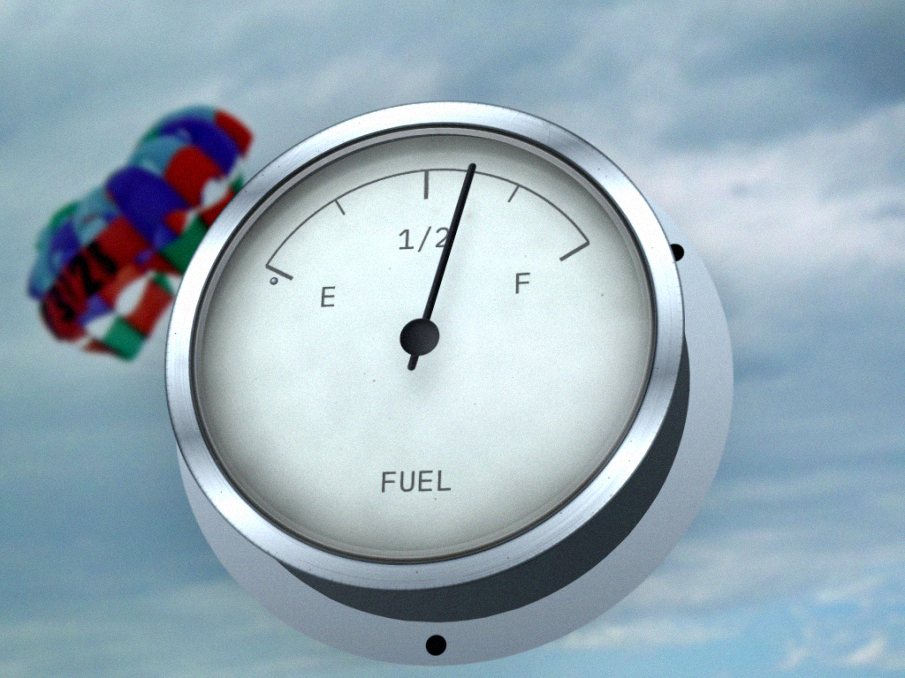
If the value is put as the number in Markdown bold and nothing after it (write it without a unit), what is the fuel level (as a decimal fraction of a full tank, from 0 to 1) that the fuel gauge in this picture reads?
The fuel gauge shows **0.625**
